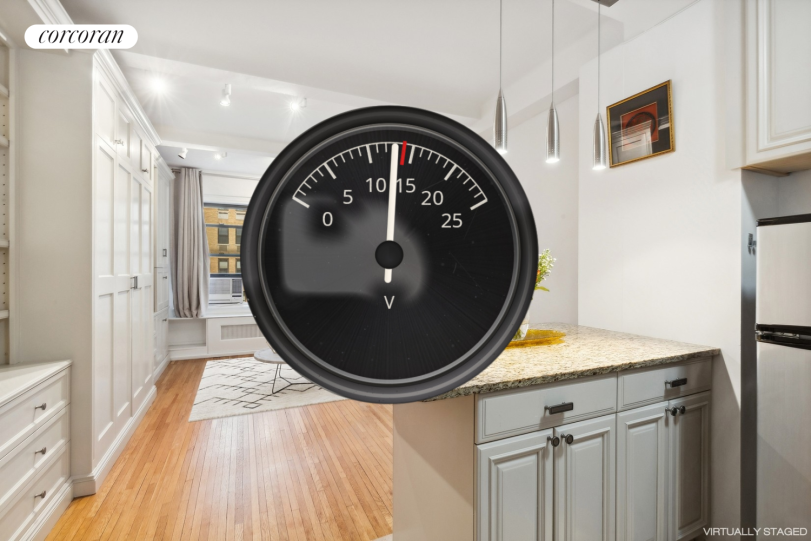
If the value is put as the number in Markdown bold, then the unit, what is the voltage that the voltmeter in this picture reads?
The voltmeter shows **13** V
